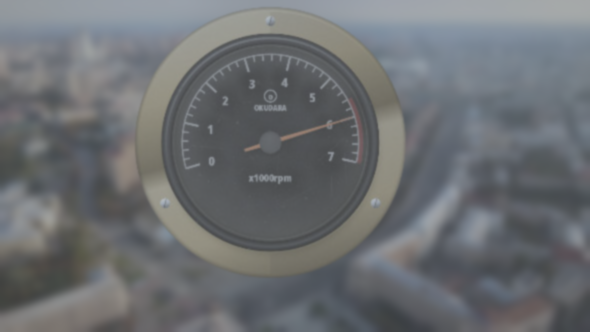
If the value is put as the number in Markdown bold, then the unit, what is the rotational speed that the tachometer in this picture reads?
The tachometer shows **6000** rpm
